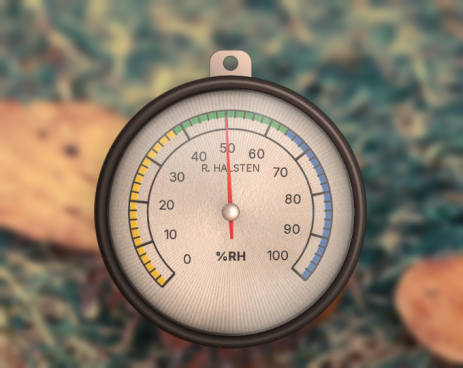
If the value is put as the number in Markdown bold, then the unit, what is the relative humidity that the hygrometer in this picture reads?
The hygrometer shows **50** %
